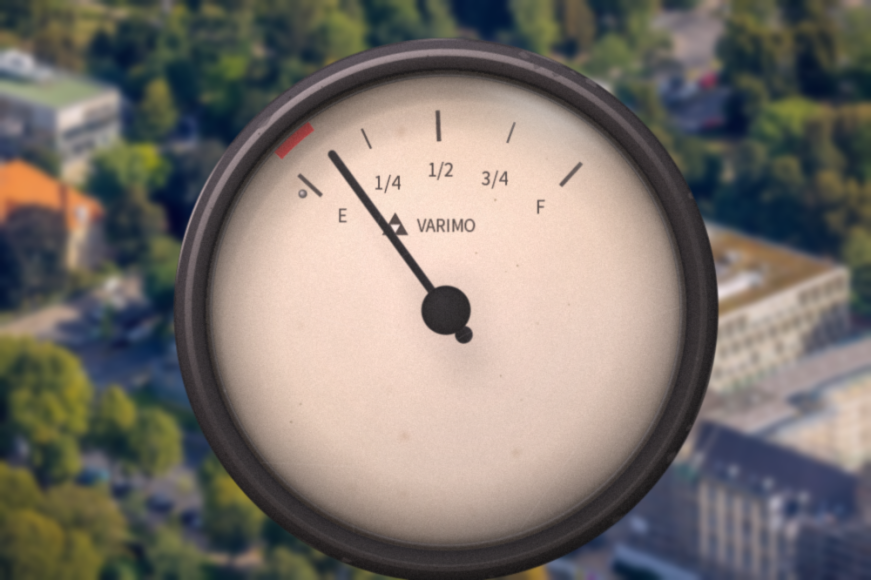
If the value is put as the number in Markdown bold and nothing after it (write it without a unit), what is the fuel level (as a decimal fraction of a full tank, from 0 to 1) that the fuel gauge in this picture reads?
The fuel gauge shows **0.125**
